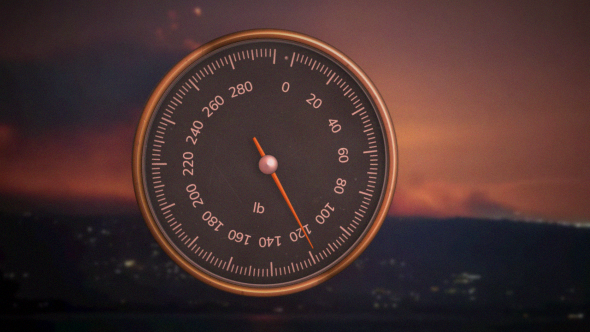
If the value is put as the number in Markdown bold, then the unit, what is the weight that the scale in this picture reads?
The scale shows **118** lb
